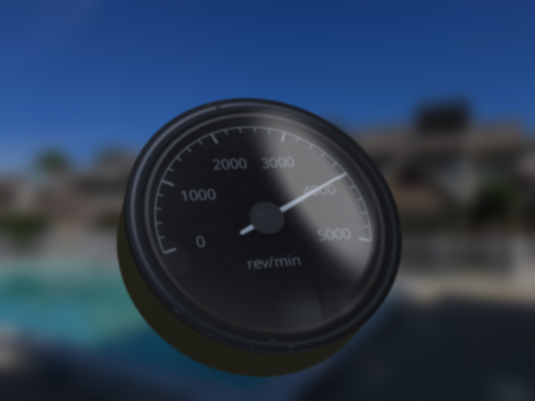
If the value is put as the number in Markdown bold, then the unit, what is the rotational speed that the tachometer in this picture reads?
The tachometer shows **4000** rpm
